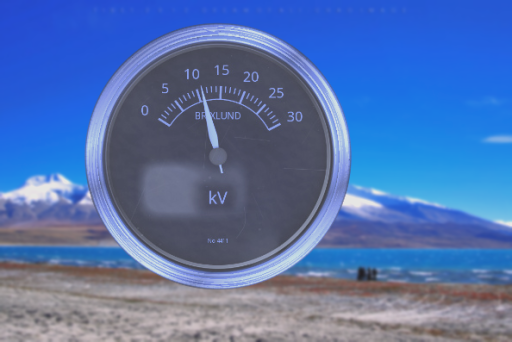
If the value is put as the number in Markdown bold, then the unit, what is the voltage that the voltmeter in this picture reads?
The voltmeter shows **11** kV
